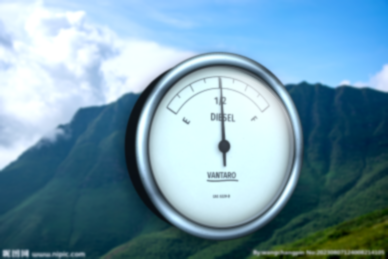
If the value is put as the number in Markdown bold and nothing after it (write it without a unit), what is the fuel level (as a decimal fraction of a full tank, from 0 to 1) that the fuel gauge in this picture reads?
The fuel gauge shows **0.5**
